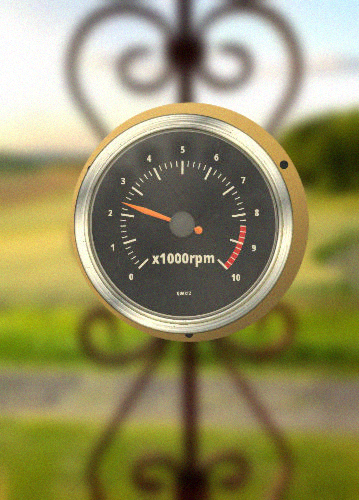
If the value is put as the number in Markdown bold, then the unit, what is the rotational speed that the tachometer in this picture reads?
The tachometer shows **2400** rpm
